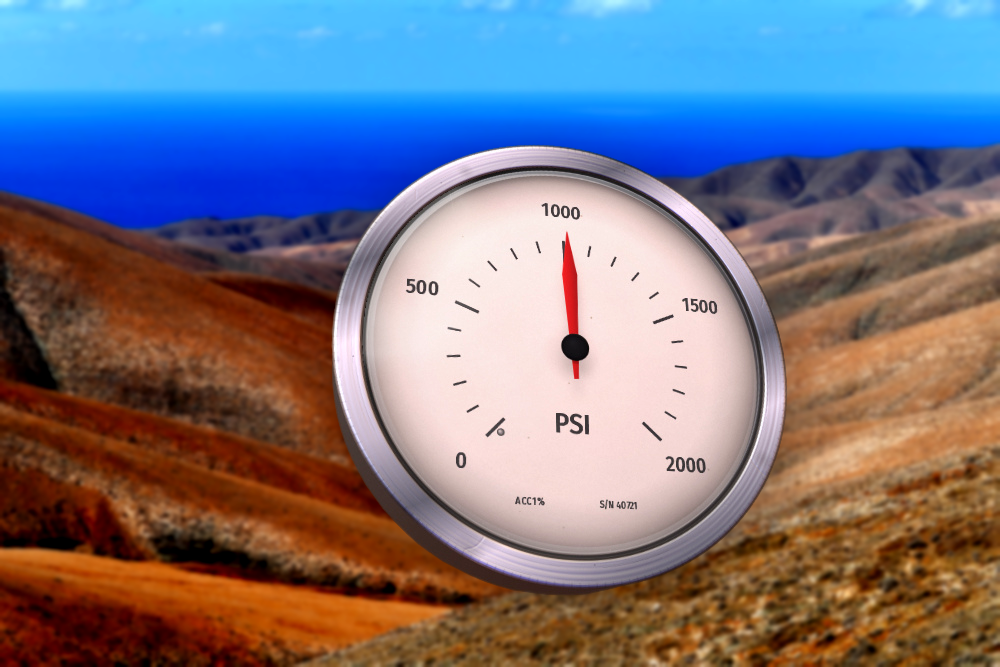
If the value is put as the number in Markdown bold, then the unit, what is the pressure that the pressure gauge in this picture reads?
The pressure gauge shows **1000** psi
